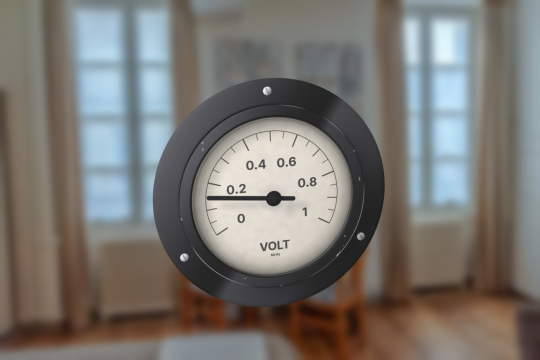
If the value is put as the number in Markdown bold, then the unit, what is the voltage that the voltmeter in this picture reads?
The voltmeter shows **0.15** V
